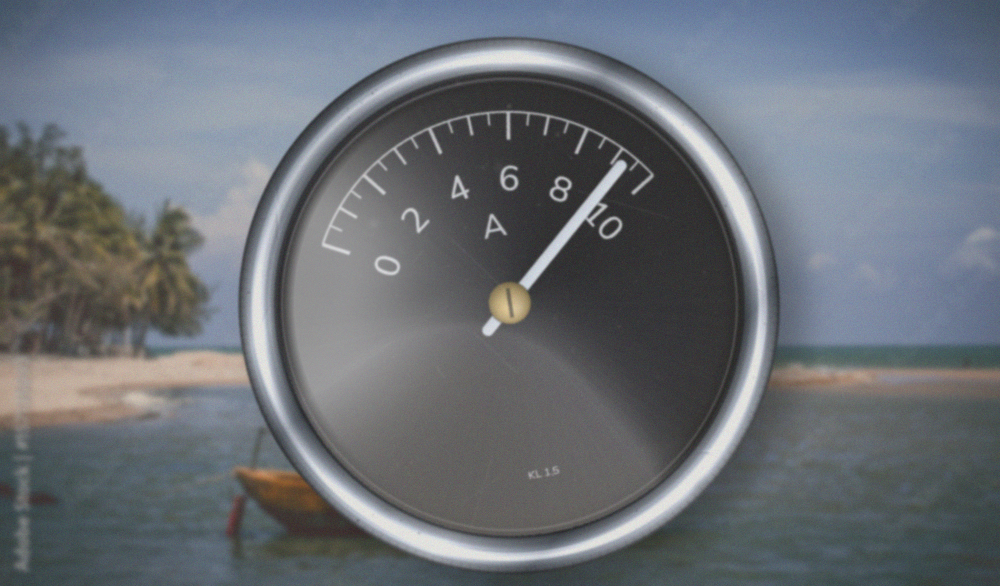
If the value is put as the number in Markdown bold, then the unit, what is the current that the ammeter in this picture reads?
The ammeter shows **9.25** A
